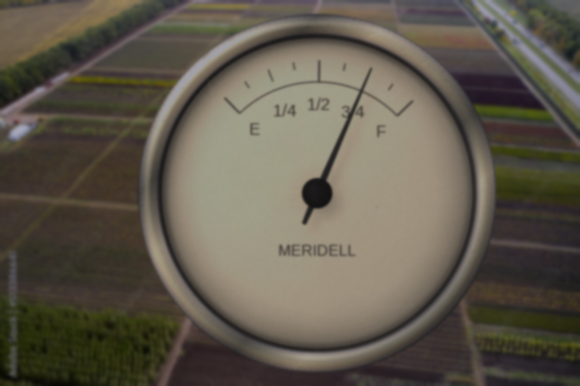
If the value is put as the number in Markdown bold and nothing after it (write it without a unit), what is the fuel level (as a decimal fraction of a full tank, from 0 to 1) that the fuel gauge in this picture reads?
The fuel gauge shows **0.75**
